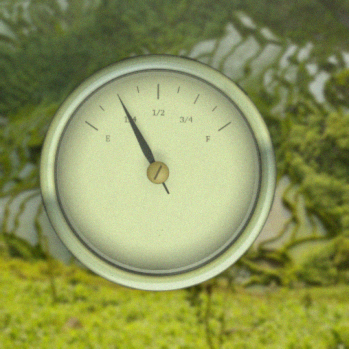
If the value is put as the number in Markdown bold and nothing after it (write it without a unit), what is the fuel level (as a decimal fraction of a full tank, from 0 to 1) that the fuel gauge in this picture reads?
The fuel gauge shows **0.25**
